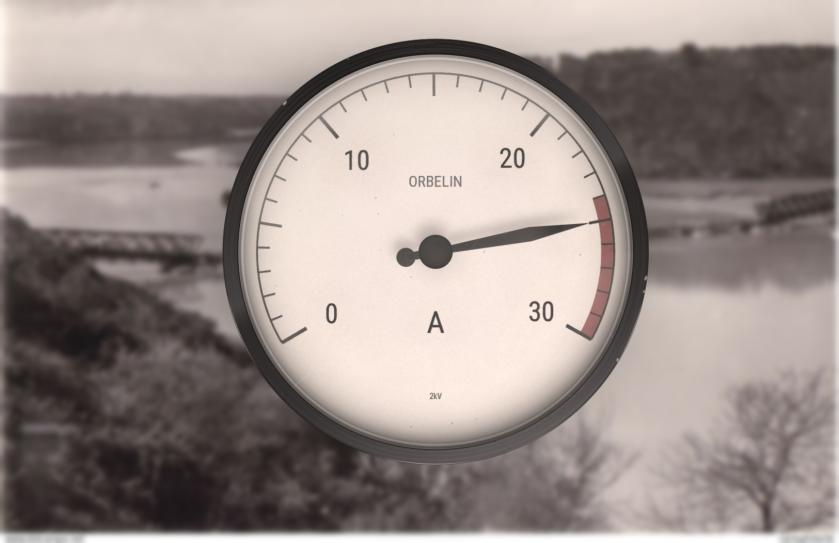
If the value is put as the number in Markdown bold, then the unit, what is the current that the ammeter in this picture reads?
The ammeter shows **25** A
